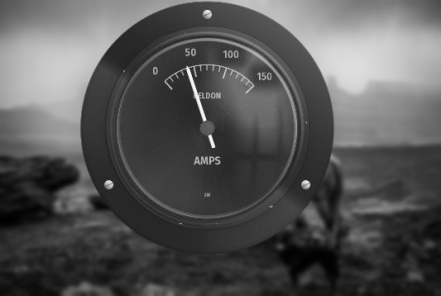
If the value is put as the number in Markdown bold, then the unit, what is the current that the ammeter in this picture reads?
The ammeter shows **40** A
